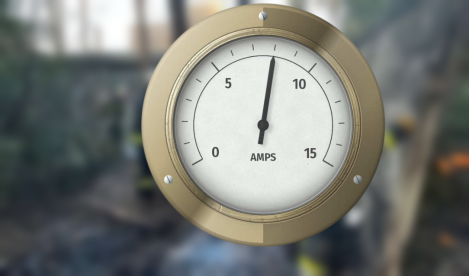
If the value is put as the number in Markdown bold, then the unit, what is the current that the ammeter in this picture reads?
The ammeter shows **8** A
